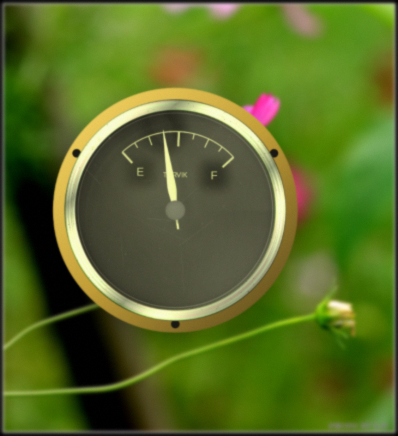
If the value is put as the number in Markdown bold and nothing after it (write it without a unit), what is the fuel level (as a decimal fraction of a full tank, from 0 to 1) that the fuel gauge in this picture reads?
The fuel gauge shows **0.375**
